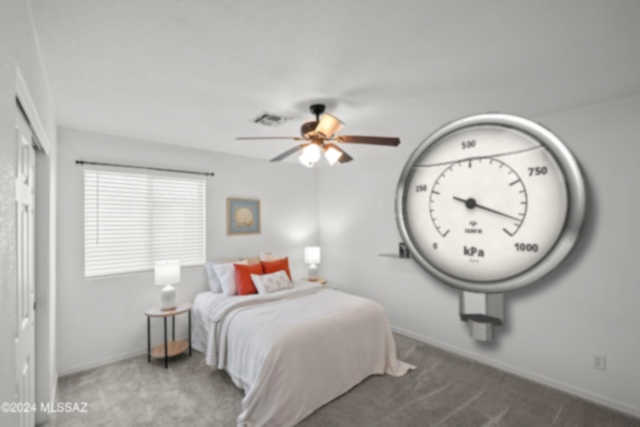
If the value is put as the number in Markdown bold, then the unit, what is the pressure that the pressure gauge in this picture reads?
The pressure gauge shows **925** kPa
